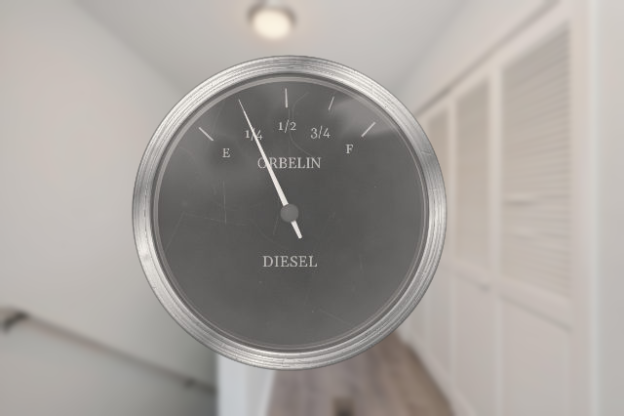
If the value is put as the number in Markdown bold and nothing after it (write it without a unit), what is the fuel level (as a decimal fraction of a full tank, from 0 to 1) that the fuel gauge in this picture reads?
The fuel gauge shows **0.25**
